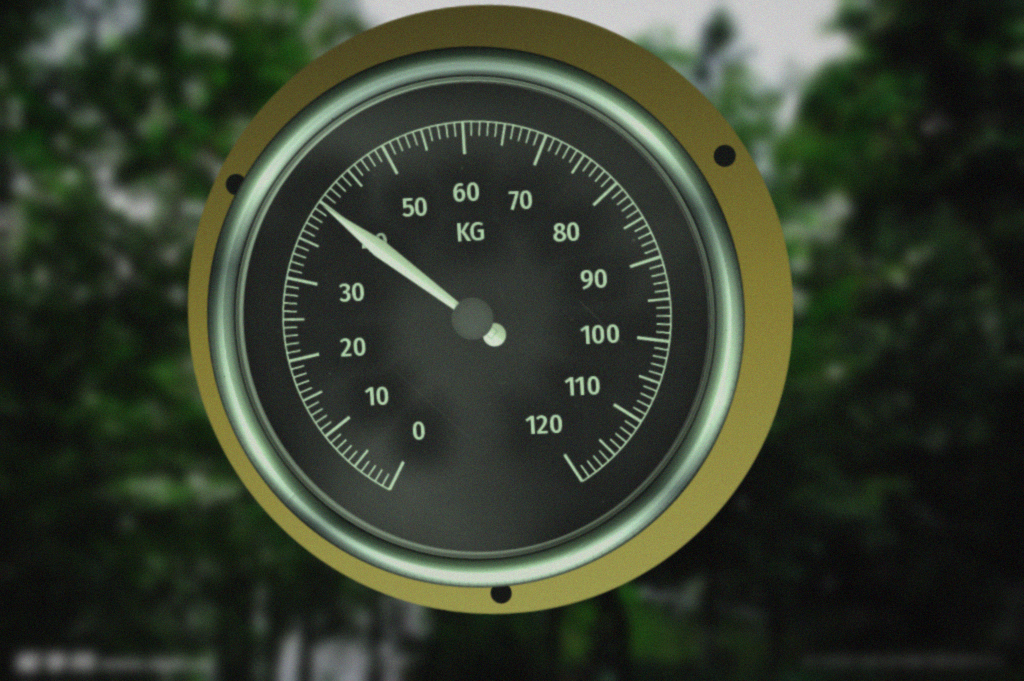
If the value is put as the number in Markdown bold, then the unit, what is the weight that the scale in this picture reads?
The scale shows **40** kg
